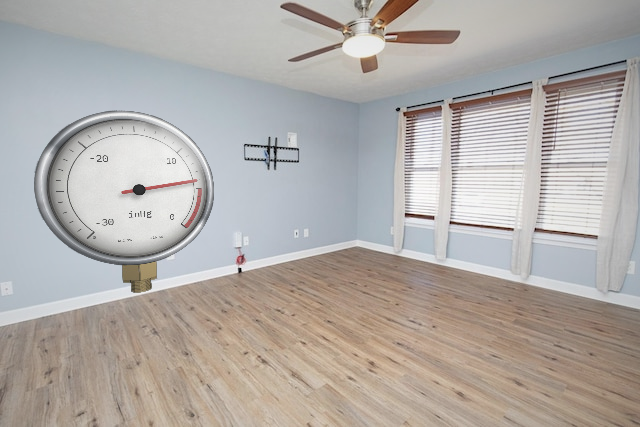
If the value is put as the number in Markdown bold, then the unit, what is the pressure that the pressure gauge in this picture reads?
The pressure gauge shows **-6** inHg
